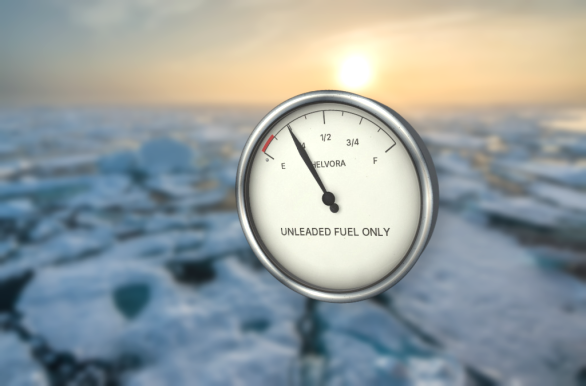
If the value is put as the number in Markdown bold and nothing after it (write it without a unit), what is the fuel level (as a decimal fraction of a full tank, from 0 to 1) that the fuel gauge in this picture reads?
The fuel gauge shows **0.25**
